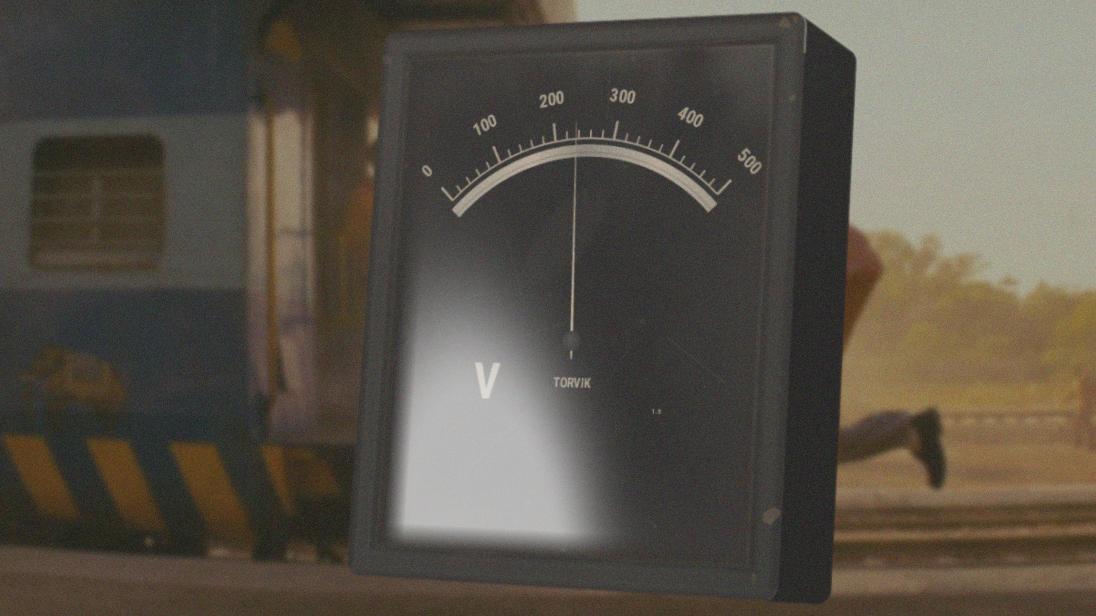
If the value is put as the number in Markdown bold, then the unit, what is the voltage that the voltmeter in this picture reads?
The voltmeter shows **240** V
